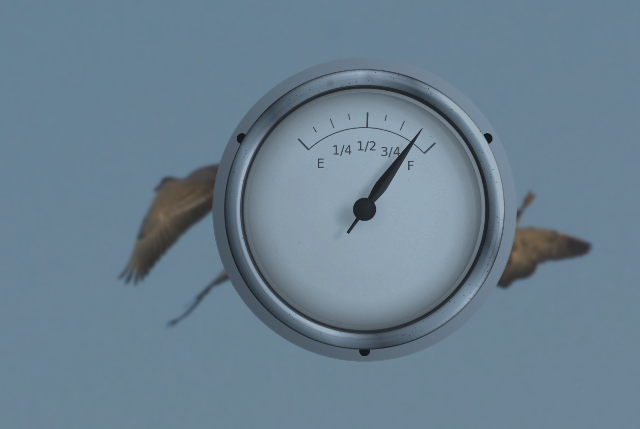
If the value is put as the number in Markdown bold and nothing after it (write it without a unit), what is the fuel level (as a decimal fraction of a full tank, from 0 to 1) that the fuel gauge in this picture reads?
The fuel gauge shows **0.875**
